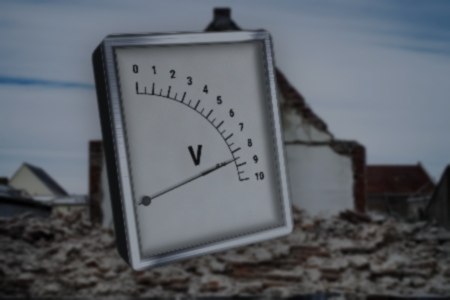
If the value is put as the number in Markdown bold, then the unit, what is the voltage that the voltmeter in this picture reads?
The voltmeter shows **8.5** V
